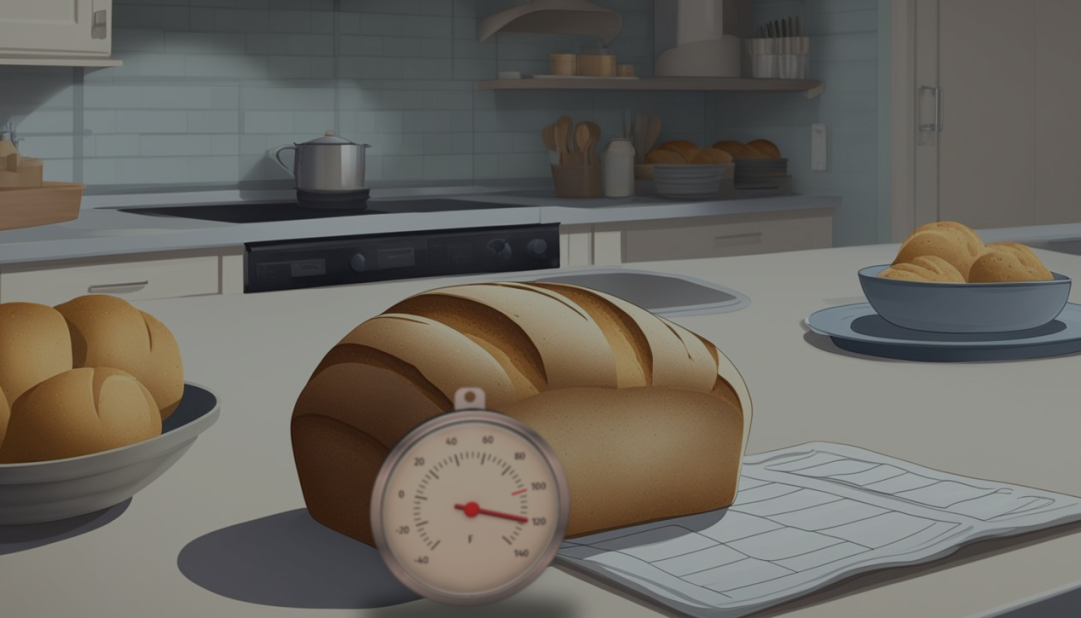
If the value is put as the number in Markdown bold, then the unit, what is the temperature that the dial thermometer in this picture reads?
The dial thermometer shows **120** °F
